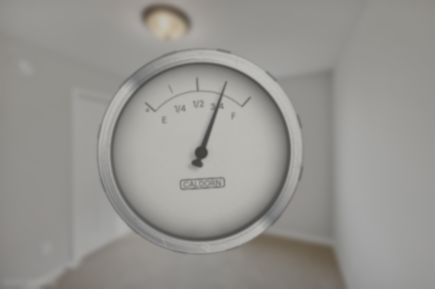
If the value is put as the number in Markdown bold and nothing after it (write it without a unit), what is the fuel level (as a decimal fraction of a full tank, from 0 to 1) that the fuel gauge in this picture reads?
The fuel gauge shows **0.75**
